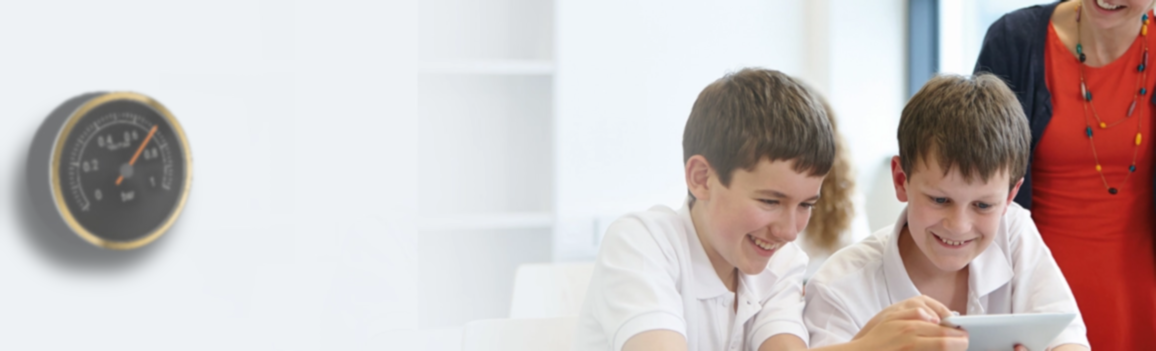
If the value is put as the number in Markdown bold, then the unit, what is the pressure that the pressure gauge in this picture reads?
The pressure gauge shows **0.7** bar
